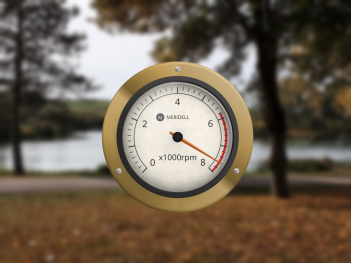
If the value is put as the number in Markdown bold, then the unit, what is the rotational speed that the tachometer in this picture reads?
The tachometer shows **7600** rpm
